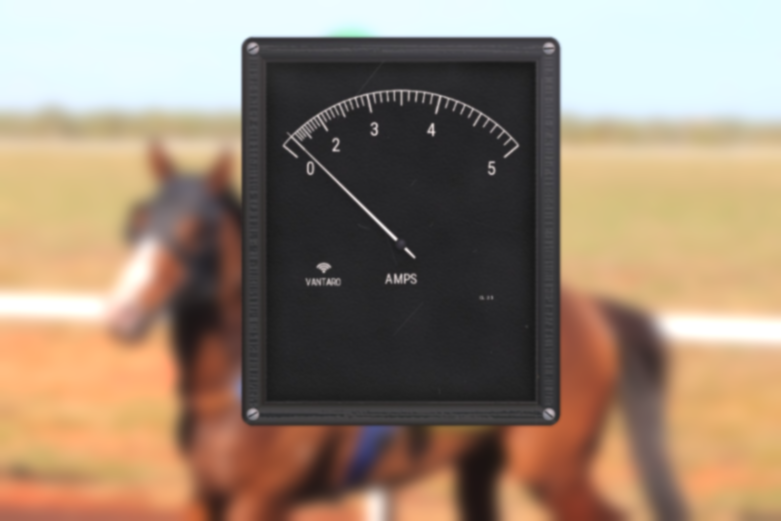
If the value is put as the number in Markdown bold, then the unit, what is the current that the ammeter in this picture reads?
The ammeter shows **1** A
